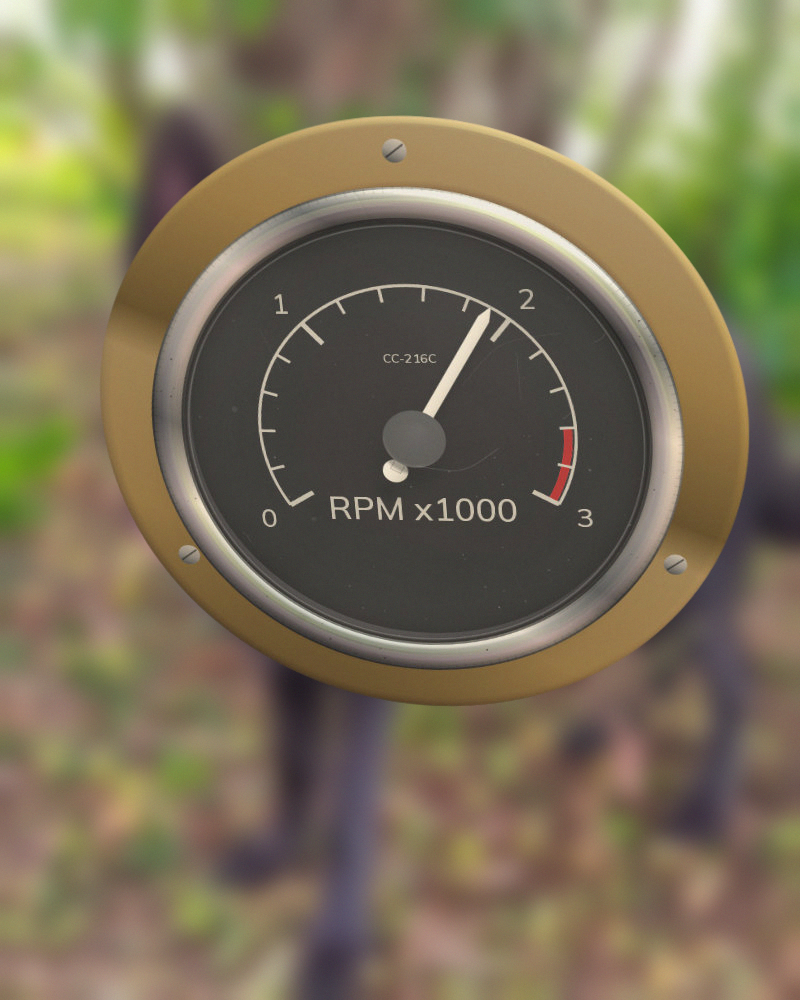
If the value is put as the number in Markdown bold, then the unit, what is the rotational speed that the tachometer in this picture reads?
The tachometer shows **1900** rpm
